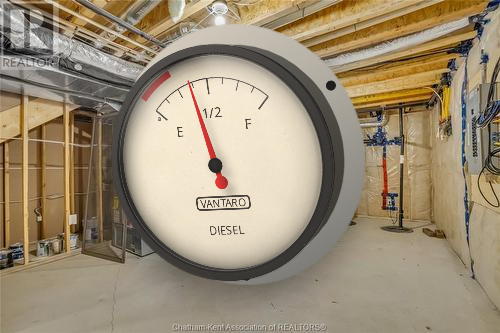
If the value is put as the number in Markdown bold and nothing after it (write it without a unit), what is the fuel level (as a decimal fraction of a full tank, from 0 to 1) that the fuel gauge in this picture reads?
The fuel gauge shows **0.375**
